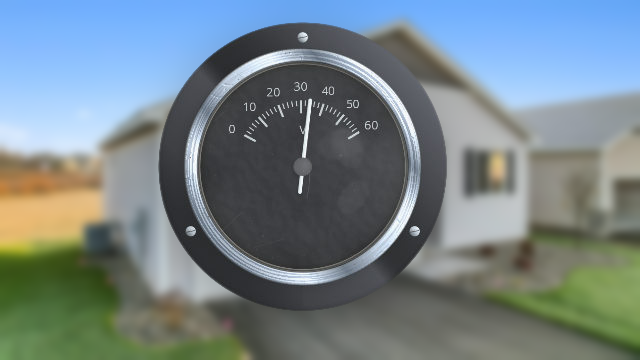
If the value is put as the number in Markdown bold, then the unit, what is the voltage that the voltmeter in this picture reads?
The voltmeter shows **34** V
